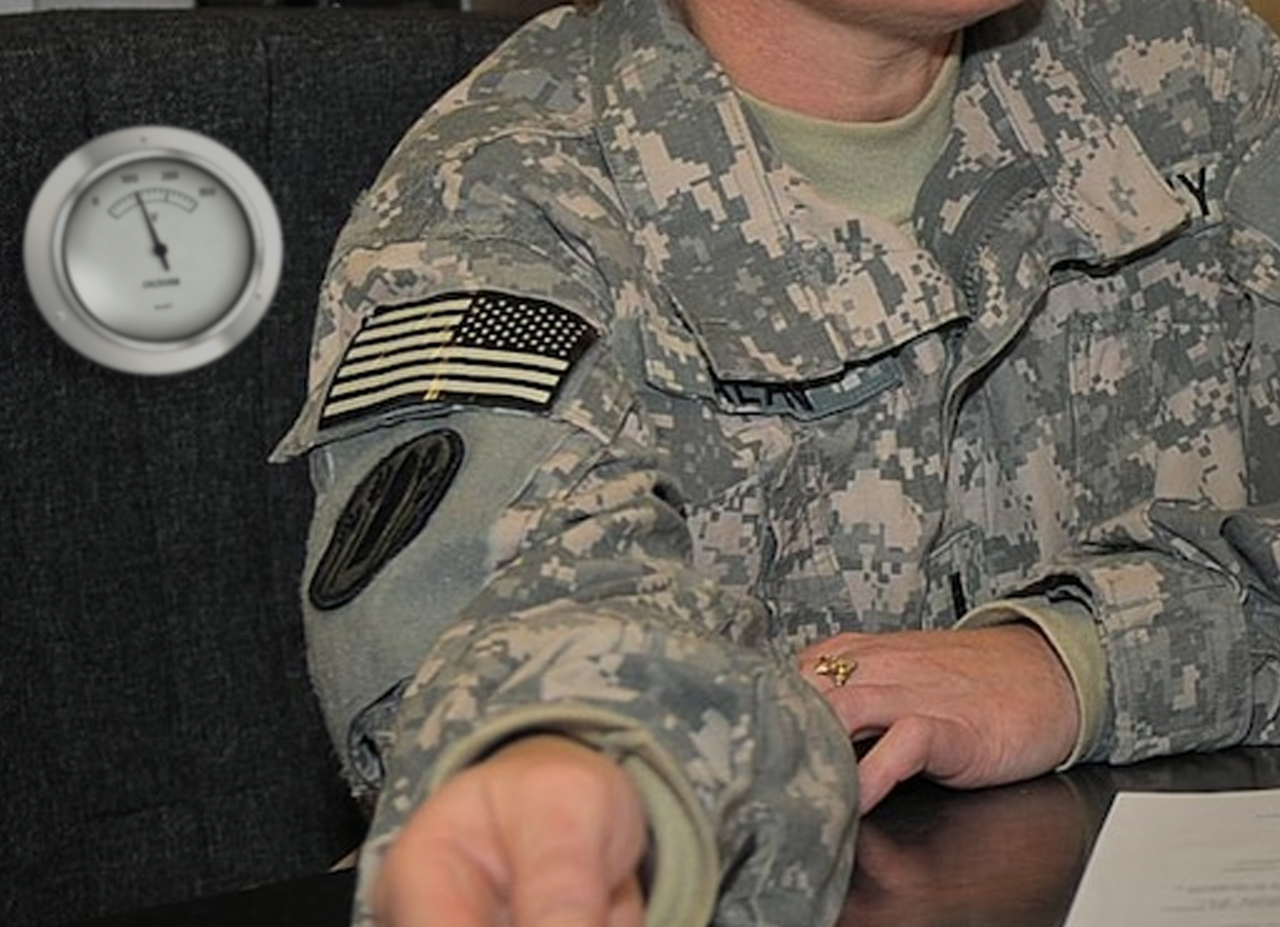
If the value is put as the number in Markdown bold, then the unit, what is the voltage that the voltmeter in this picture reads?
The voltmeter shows **100** V
